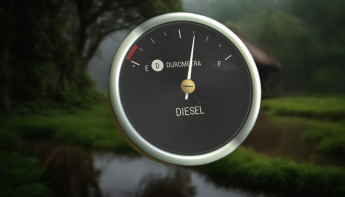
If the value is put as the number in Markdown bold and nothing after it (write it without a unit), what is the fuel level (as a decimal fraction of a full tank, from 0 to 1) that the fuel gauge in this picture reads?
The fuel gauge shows **0.625**
